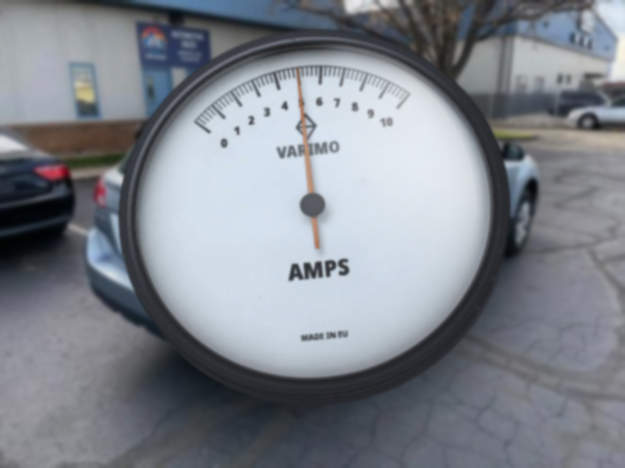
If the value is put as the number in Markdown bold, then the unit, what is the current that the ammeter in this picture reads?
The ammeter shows **5** A
